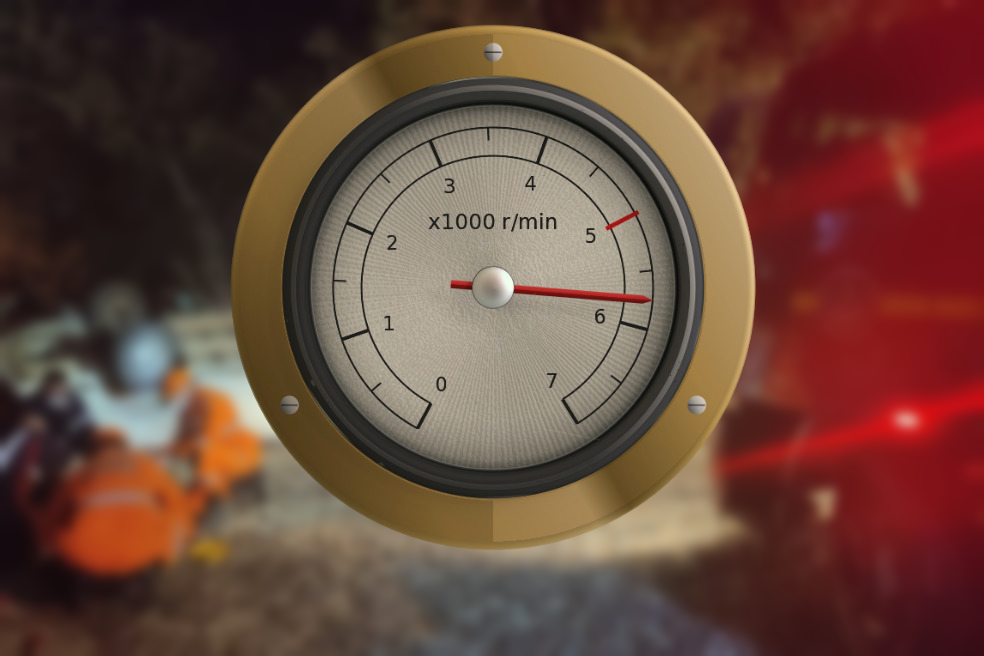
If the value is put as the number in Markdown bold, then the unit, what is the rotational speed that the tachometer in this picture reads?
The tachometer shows **5750** rpm
